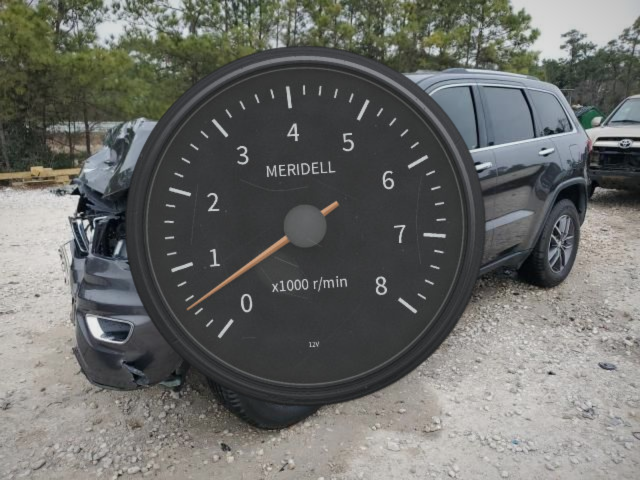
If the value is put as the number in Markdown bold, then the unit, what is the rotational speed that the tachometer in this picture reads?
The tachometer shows **500** rpm
